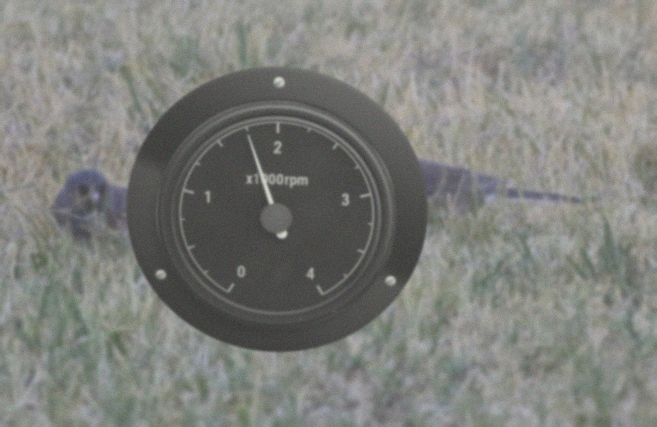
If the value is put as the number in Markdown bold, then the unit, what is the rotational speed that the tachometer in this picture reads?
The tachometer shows **1750** rpm
